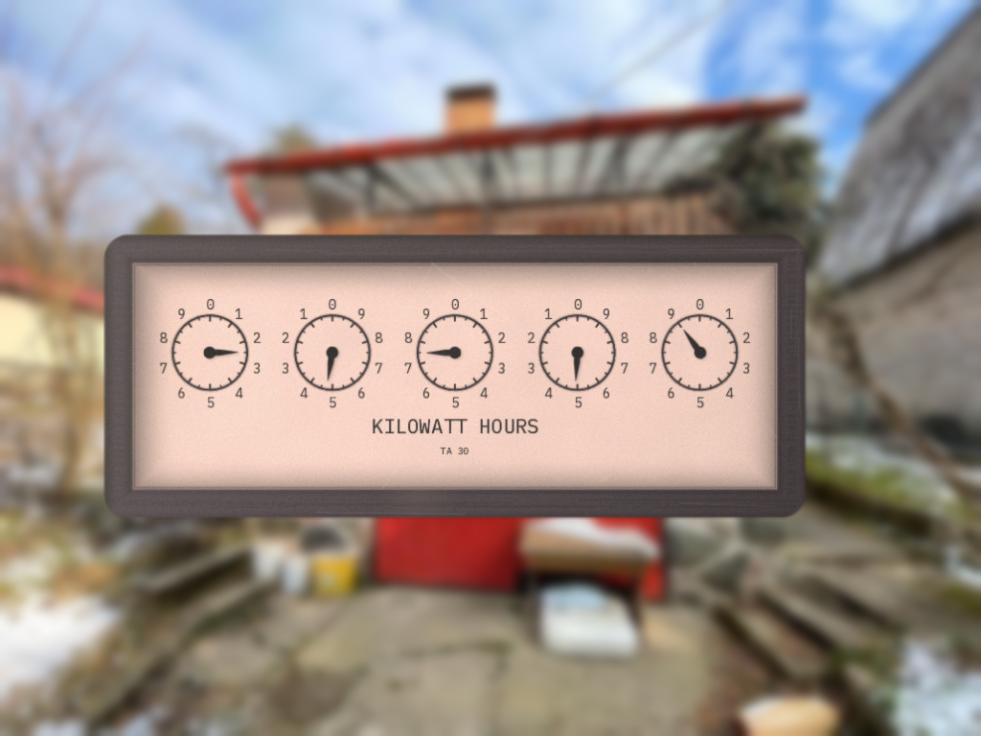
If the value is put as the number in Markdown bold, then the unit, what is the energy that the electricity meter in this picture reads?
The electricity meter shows **24749** kWh
